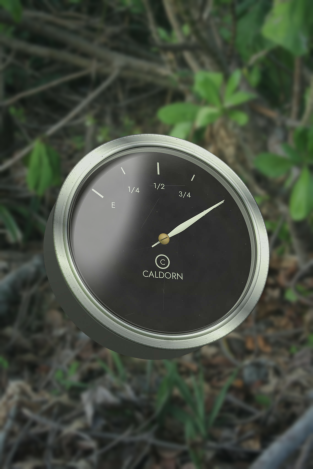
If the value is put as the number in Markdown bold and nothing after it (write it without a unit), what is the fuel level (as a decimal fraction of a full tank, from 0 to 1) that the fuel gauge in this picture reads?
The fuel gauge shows **1**
